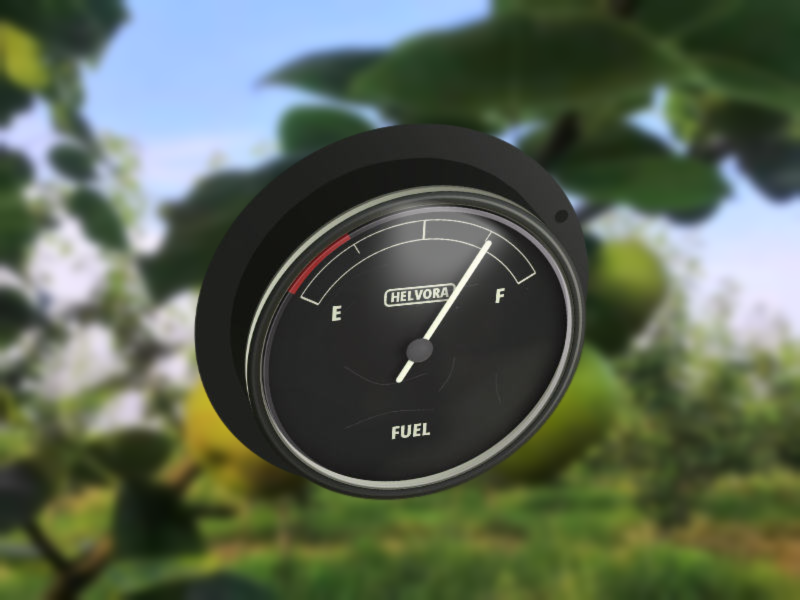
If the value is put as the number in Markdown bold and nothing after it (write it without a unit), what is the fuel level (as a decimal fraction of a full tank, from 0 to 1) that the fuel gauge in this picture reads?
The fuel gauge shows **0.75**
